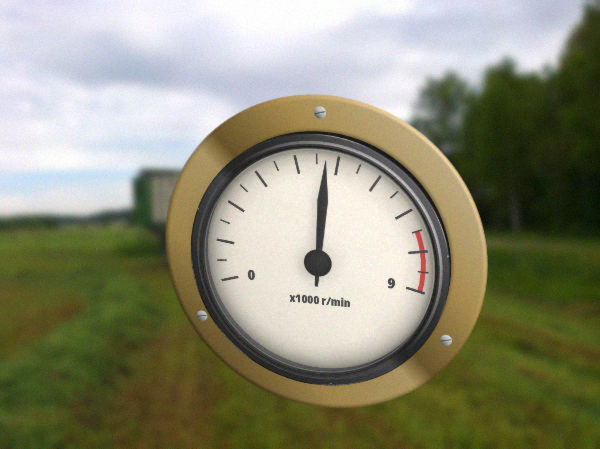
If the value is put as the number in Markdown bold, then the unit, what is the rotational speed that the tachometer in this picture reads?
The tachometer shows **4750** rpm
